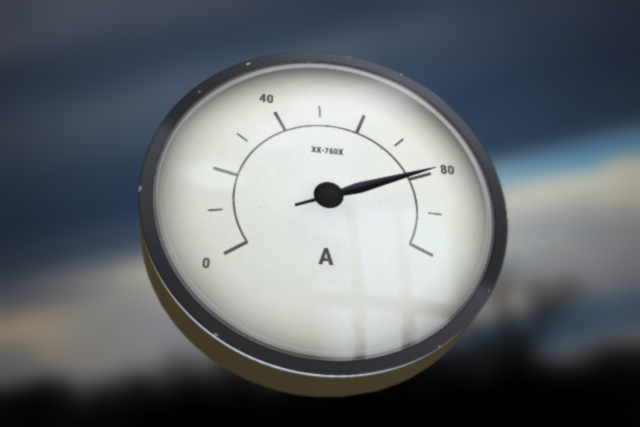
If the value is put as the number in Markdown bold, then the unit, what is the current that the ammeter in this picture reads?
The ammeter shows **80** A
